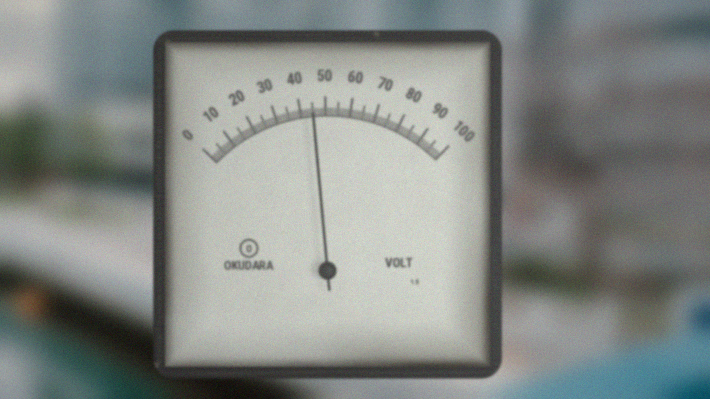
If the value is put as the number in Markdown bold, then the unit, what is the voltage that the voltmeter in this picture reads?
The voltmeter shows **45** V
